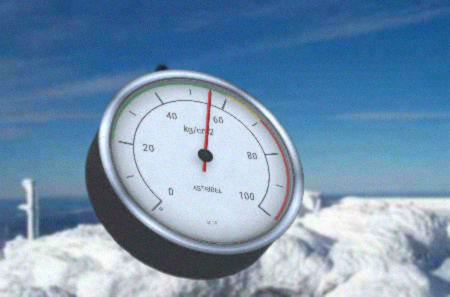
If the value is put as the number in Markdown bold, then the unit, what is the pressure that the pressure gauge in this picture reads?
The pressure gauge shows **55** kg/cm²
